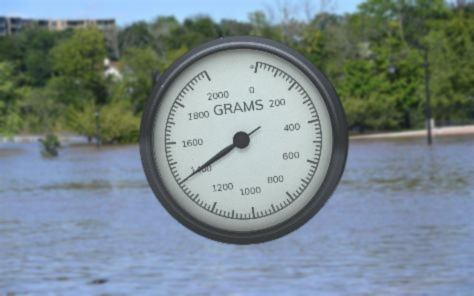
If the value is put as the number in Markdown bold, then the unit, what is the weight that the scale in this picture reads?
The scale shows **1400** g
